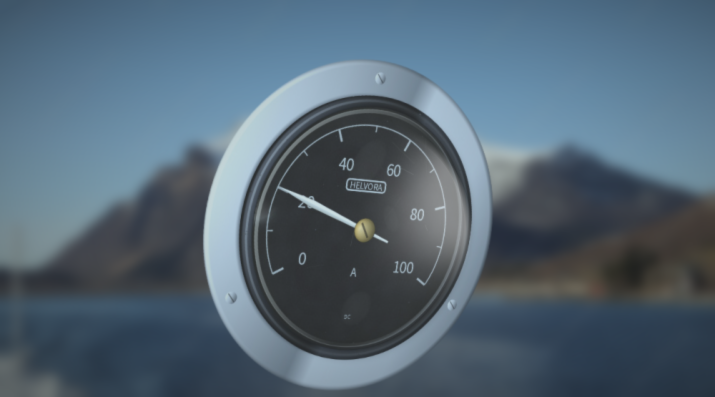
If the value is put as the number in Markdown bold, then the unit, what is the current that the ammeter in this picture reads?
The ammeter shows **20** A
